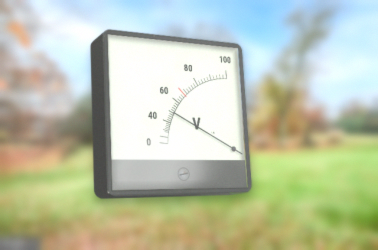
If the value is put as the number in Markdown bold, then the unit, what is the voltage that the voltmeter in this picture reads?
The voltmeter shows **50** V
